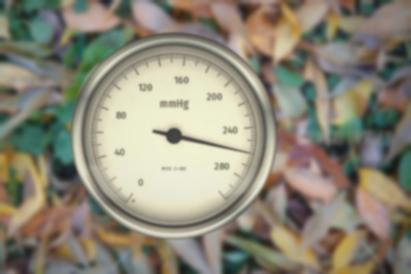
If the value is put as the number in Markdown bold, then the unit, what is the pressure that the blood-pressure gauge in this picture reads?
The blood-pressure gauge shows **260** mmHg
